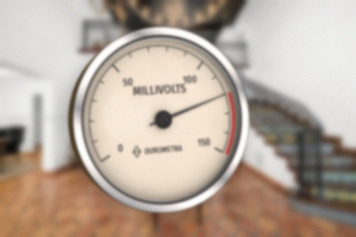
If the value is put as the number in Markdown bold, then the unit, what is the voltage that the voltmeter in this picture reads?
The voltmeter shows **120** mV
